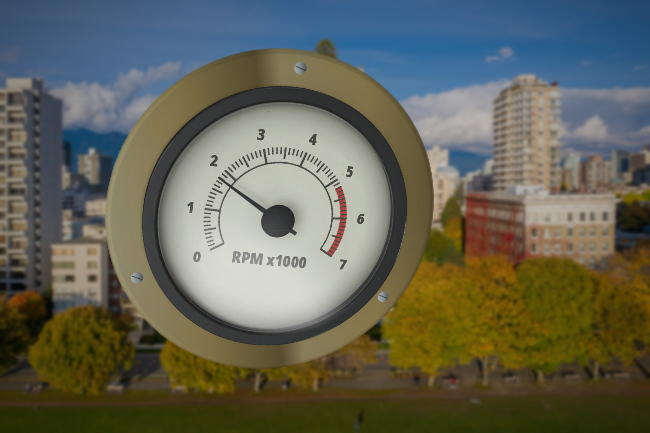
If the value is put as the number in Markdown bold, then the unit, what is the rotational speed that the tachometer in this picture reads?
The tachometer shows **1800** rpm
